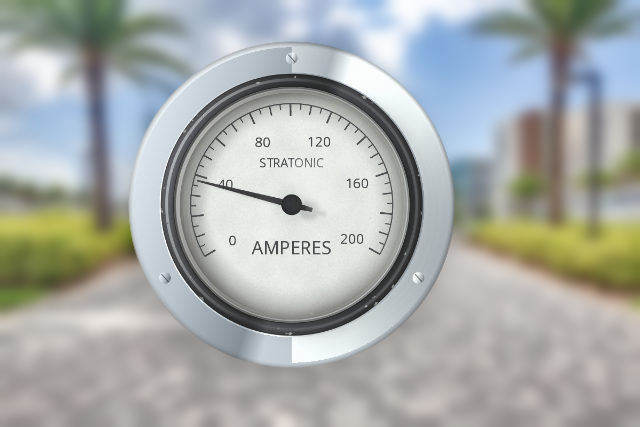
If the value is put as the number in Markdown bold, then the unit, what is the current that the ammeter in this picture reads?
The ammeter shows **37.5** A
